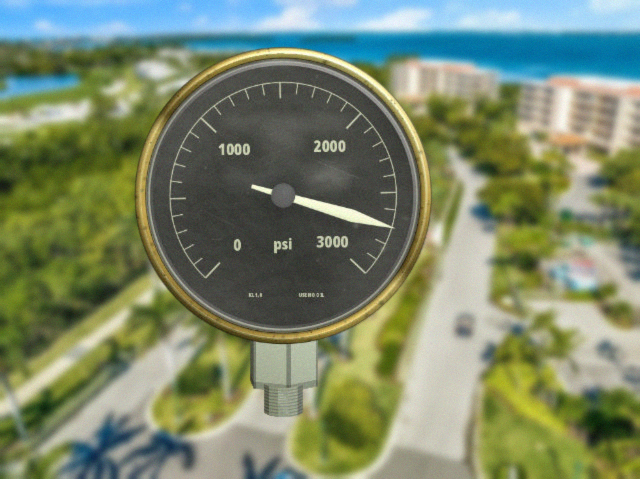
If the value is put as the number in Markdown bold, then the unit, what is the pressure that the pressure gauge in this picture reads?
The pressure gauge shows **2700** psi
